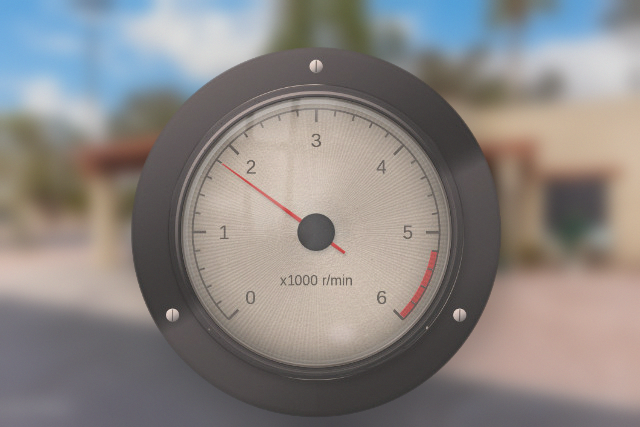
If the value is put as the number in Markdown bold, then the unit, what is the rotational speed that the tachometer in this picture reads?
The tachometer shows **1800** rpm
